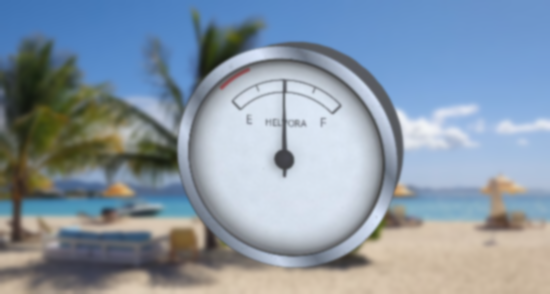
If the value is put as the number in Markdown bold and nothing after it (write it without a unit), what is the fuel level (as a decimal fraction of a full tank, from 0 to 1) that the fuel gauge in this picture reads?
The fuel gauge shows **0.5**
